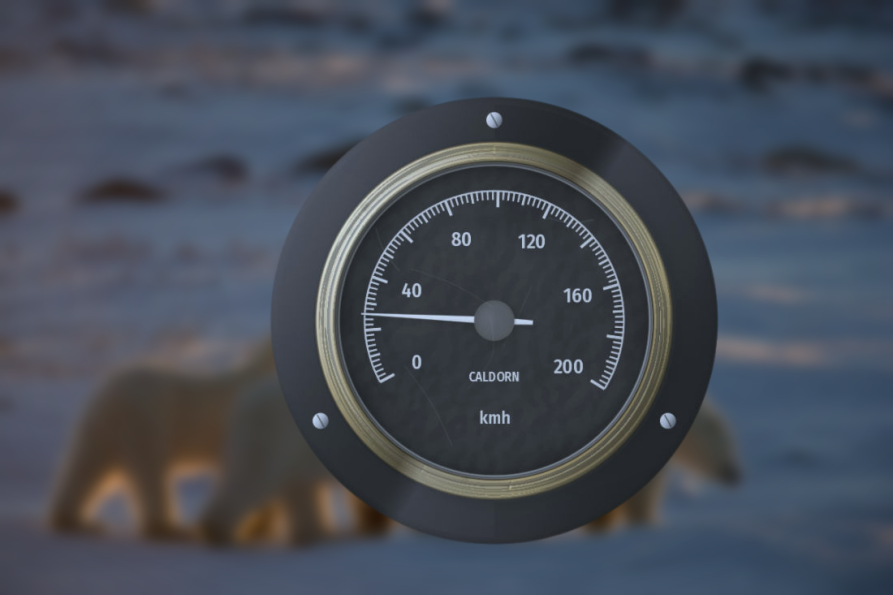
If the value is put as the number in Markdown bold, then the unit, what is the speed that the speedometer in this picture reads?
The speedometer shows **26** km/h
